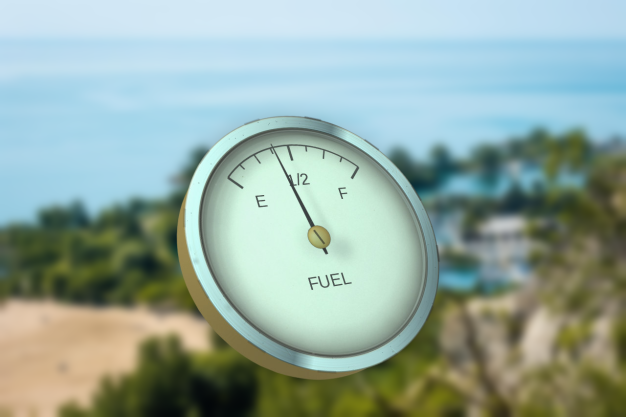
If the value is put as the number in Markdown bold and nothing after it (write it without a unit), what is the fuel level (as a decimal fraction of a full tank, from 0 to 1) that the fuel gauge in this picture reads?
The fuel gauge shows **0.375**
